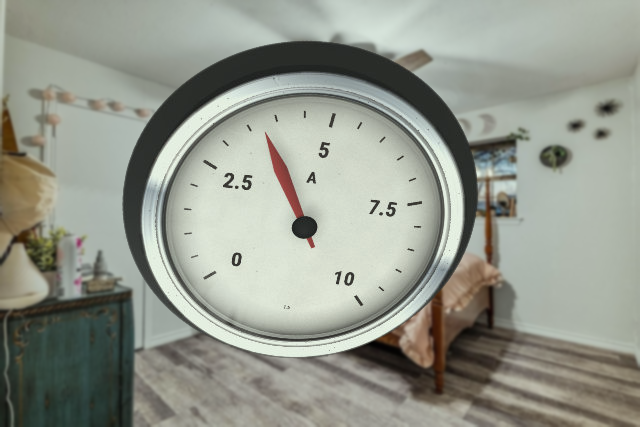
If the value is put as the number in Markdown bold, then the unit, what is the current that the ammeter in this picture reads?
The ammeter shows **3.75** A
